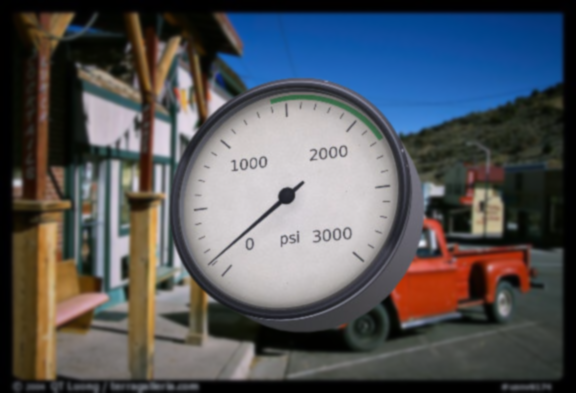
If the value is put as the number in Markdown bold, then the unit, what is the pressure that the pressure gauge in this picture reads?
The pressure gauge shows **100** psi
